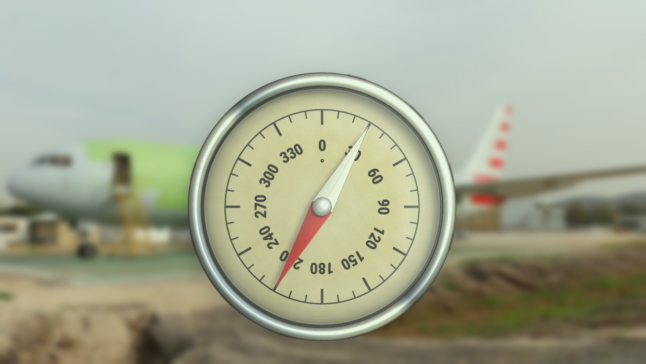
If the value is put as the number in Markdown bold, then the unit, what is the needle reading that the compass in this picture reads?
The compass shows **210** °
